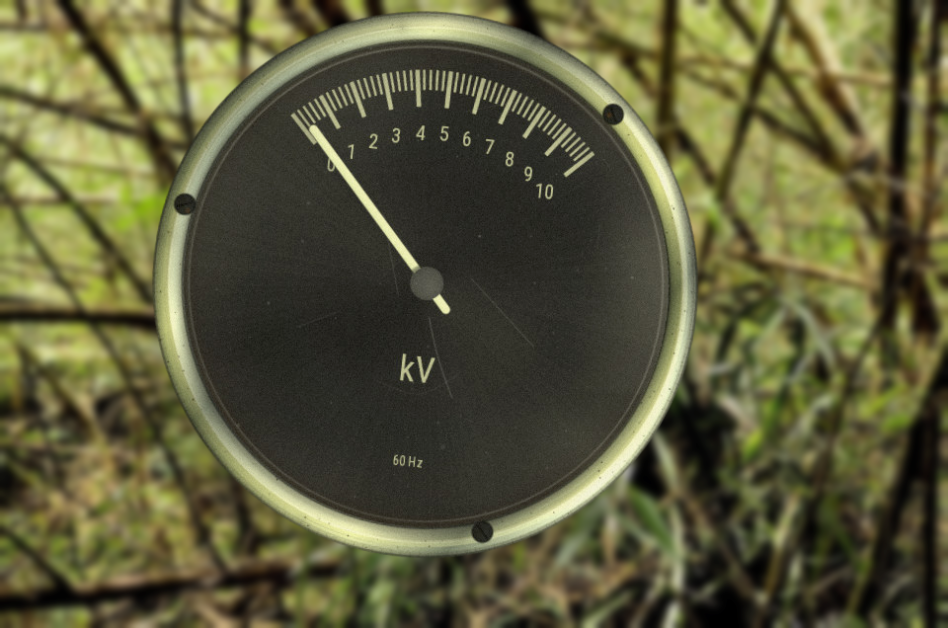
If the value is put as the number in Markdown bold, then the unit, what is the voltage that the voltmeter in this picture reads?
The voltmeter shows **0.2** kV
